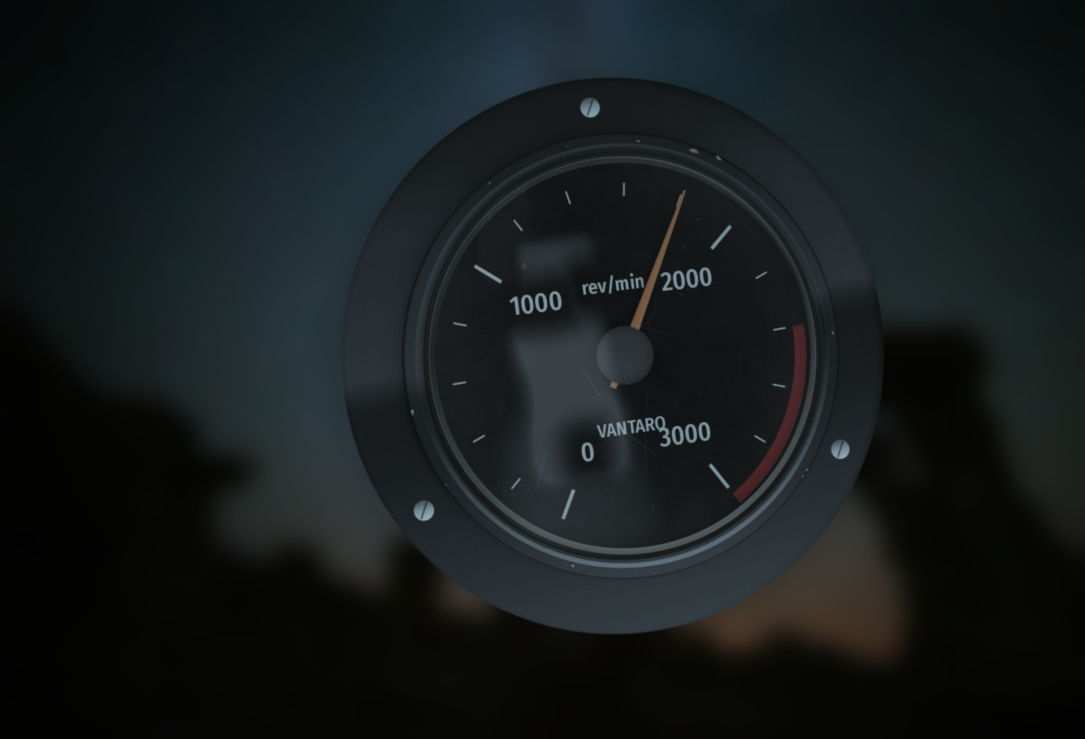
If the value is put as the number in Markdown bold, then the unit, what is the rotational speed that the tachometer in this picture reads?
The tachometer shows **1800** rpm
